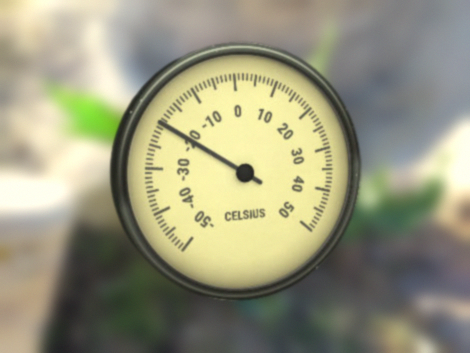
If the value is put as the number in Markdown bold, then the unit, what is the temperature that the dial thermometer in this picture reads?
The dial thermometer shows **-20** °C
